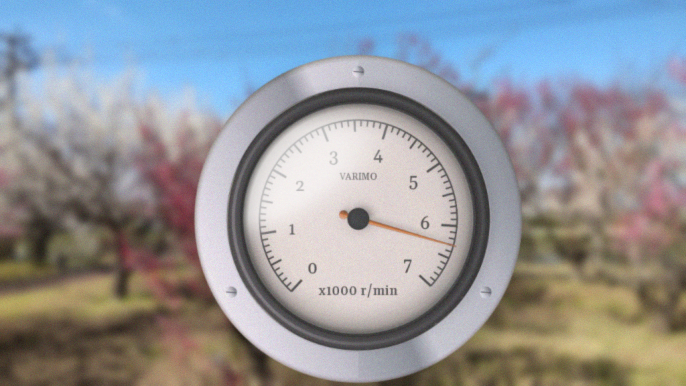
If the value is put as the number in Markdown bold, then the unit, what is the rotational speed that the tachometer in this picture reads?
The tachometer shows **6300** rpm
